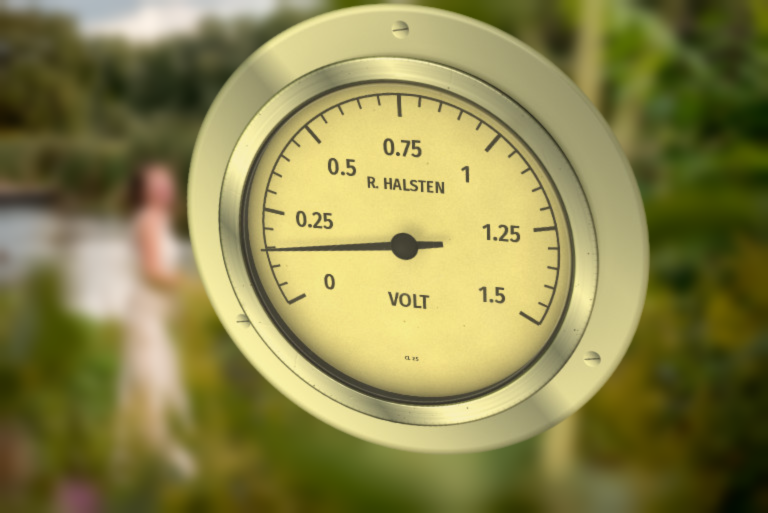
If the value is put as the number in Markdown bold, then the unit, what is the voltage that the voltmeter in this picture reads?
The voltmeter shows **0.15** V
